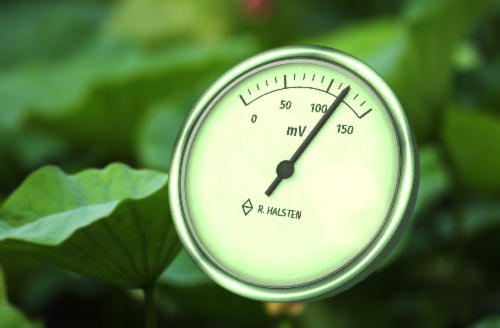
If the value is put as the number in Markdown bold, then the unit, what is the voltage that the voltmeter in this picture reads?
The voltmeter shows **120** mV
